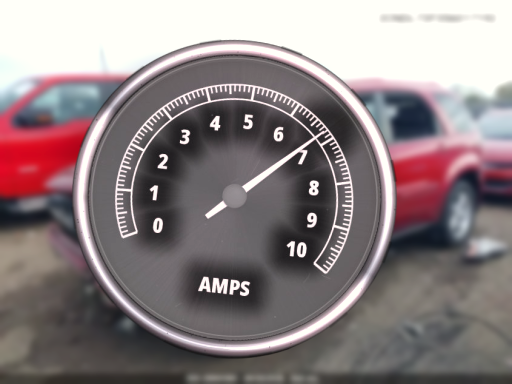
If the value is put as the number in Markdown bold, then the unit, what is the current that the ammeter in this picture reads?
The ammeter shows **6.8** A
